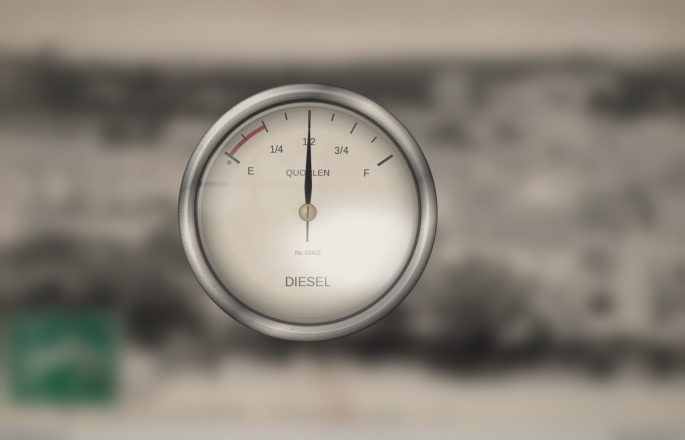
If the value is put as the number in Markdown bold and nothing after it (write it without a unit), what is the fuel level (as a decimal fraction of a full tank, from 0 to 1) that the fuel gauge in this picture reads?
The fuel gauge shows **0.5**
